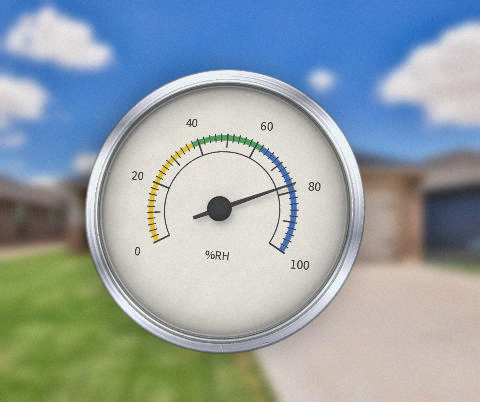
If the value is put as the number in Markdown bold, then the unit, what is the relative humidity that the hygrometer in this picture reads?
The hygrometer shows **78** %
